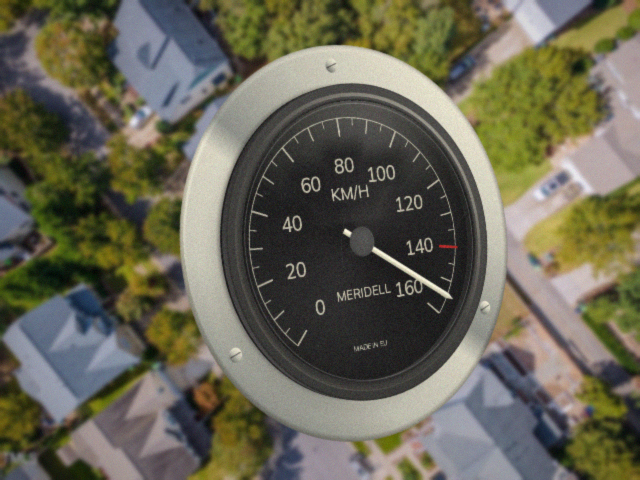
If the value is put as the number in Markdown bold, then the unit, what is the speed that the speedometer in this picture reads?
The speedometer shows **155** km/h
